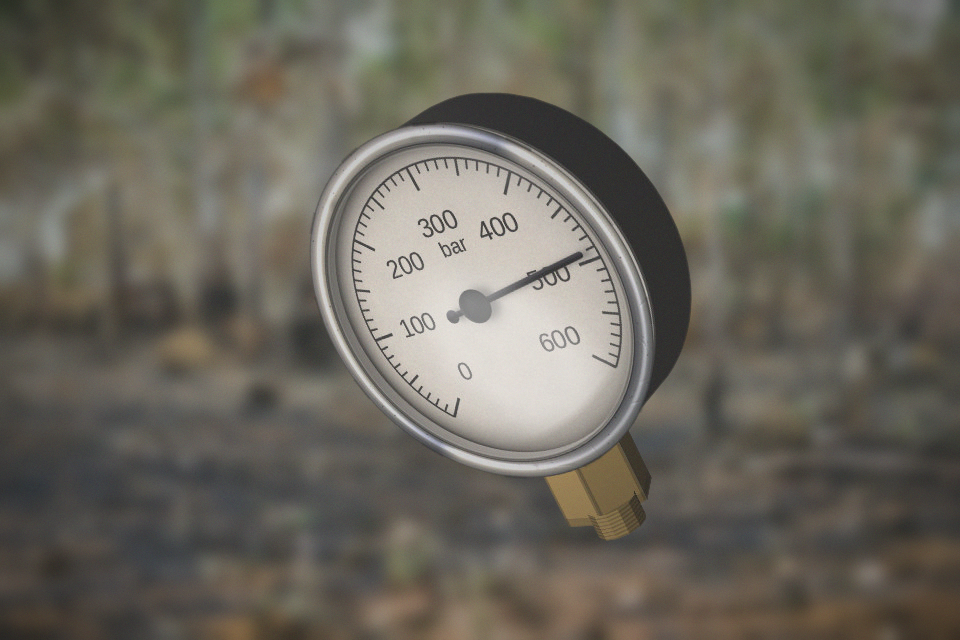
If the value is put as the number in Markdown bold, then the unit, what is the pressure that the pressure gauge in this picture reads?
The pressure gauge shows **490** bar
